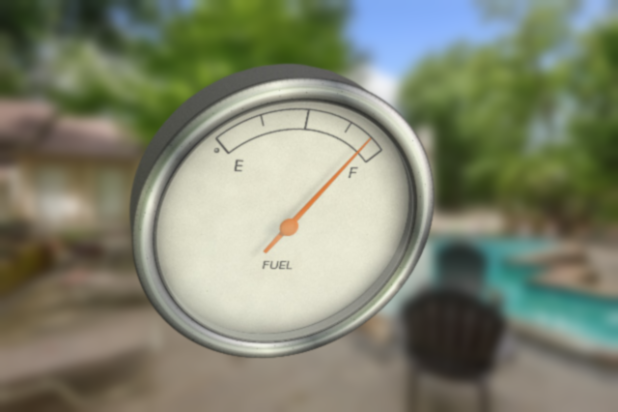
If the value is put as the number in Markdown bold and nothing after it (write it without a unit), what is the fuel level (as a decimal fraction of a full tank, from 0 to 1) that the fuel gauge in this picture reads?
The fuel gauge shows **0.875**
